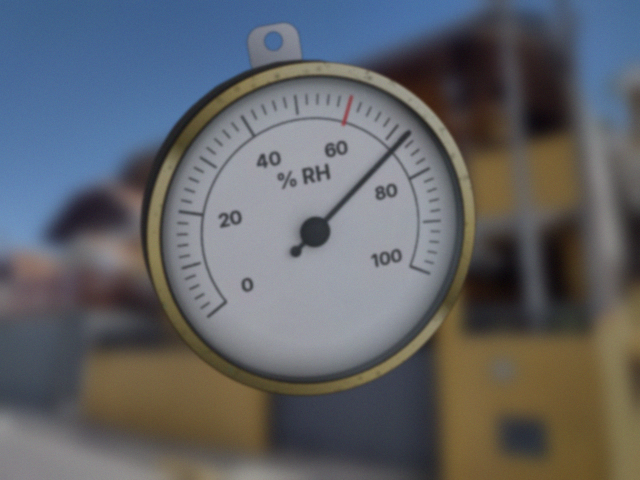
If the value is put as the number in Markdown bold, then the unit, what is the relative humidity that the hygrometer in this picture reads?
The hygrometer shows **72** %
